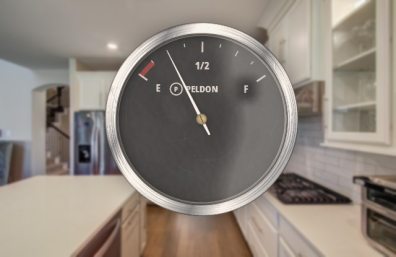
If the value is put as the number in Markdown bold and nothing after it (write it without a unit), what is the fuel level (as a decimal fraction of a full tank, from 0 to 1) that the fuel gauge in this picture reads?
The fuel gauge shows **0.25**
